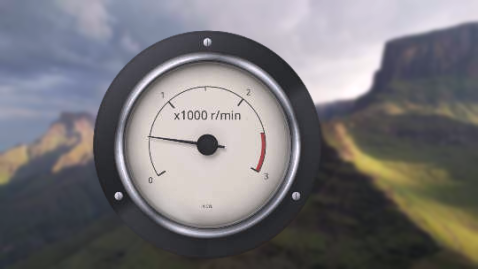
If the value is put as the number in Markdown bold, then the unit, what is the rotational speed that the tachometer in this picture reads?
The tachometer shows **500** rpm
